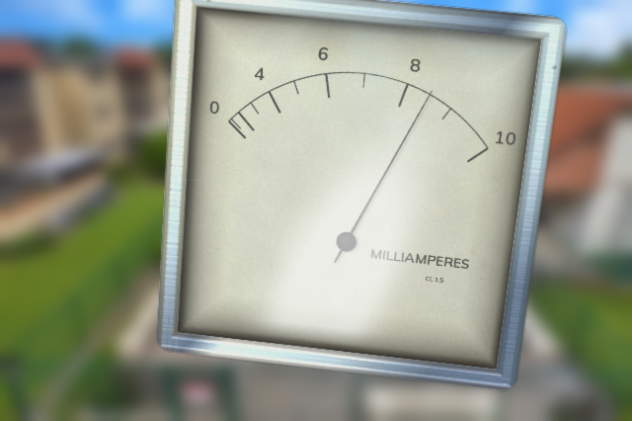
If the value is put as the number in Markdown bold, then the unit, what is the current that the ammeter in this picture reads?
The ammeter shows **8.5** mA
